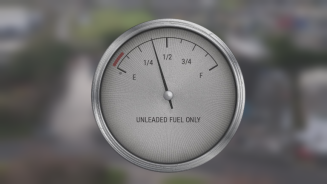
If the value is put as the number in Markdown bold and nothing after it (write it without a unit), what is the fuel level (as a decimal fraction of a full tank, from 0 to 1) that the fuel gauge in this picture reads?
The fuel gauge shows **0.375**
